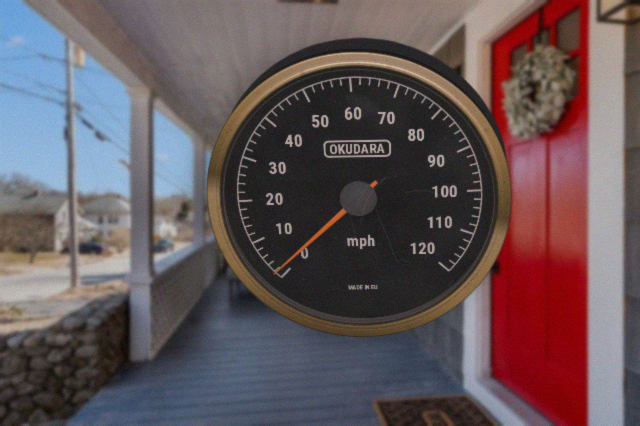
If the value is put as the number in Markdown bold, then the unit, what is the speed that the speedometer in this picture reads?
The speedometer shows **2** mph
